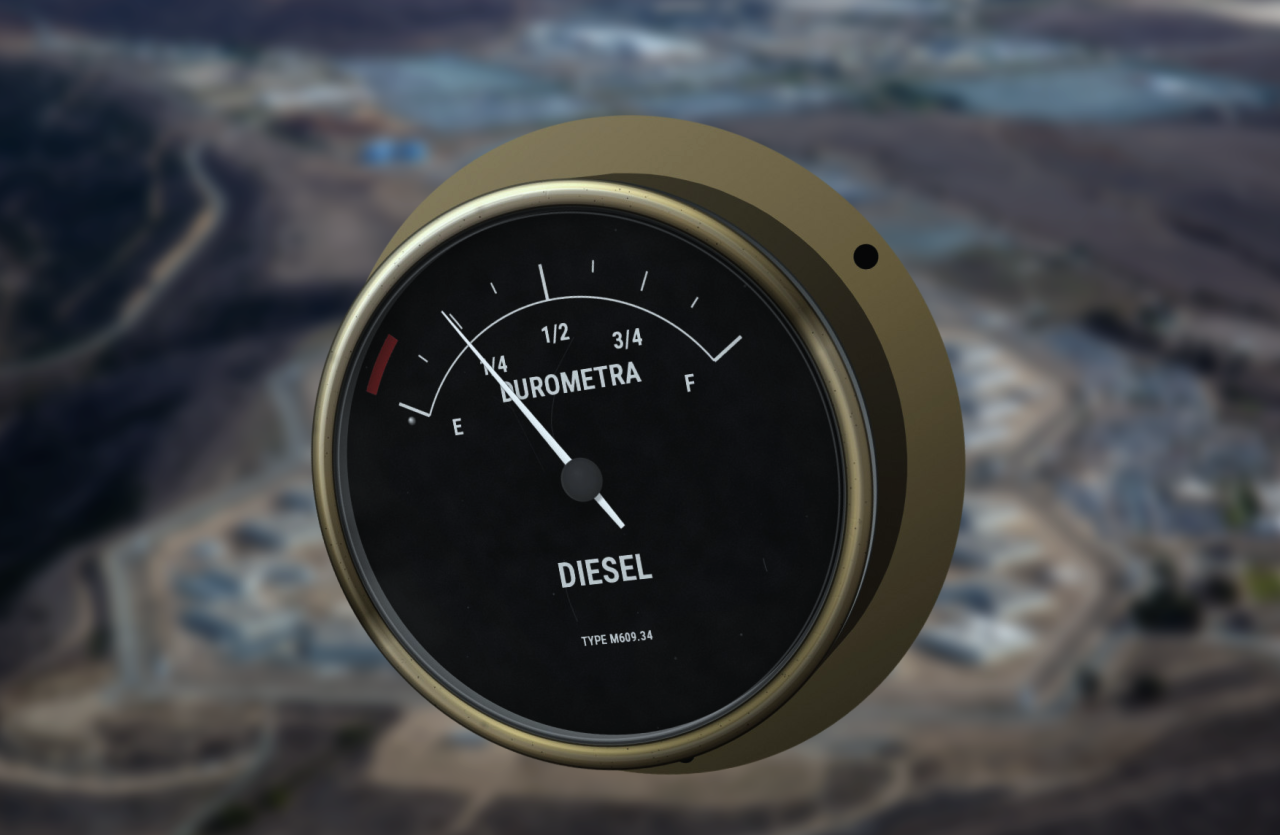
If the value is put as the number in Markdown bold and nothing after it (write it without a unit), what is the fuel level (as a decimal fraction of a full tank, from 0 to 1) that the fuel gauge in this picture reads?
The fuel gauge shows **0.25**
